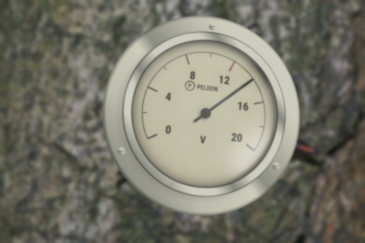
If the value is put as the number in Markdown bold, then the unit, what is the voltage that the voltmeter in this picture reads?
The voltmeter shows **14** V
